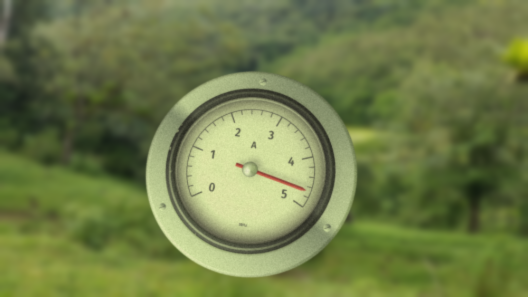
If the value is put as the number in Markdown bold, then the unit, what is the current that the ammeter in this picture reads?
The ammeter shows **4.7** A
